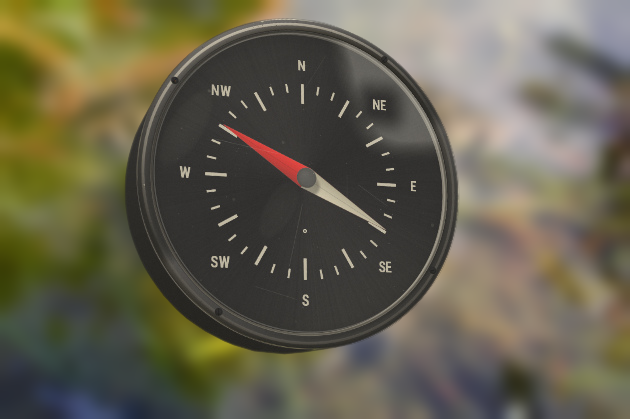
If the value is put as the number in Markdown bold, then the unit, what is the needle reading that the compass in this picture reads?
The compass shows **300** °
